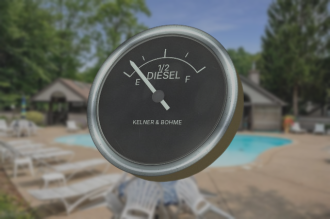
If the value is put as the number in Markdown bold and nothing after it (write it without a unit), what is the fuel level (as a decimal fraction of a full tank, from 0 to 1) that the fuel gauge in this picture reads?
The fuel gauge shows **0.125**
